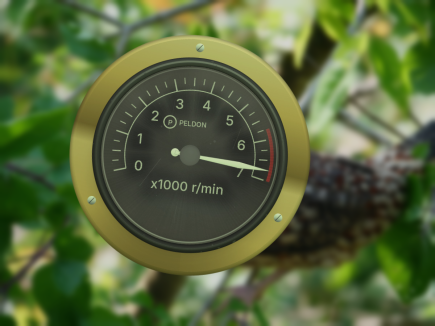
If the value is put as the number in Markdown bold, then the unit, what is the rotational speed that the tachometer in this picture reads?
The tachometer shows **6750** rpm
